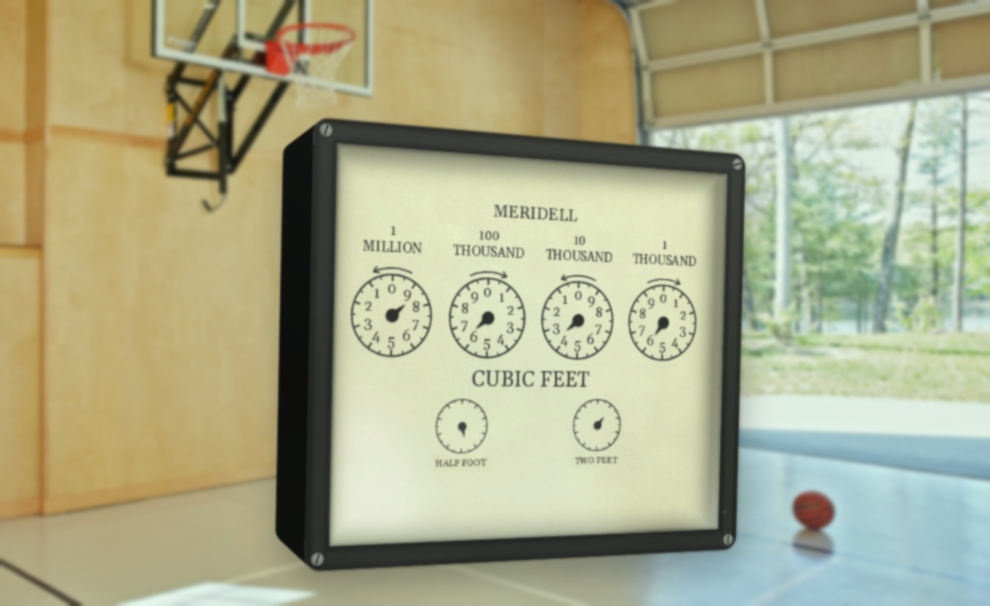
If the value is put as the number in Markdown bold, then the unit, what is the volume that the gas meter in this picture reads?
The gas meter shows **863600** ft³
